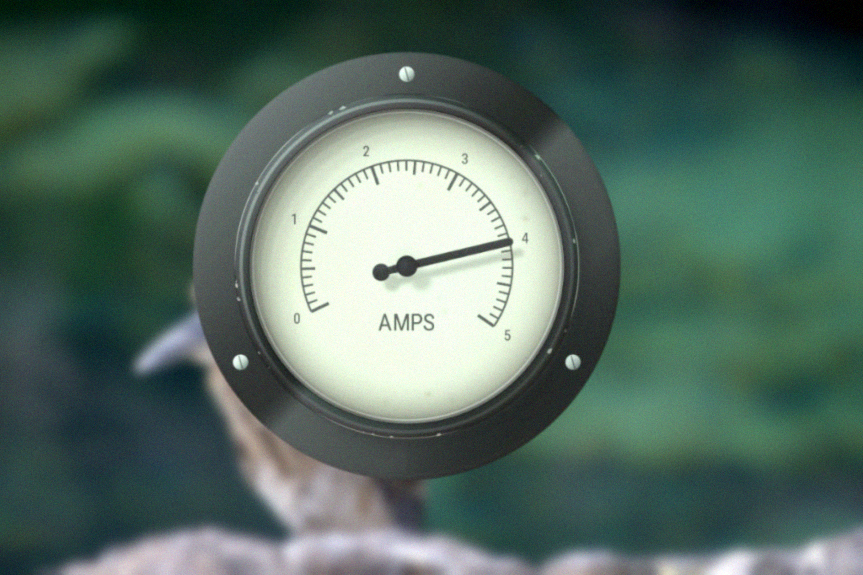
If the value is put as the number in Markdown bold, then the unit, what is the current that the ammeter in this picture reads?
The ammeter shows **4** A
